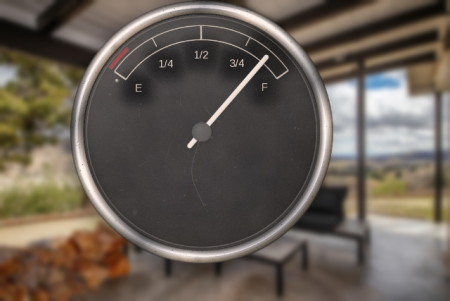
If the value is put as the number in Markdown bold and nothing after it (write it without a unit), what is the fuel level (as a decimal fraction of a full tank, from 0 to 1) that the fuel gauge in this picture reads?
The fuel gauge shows **0.875**
